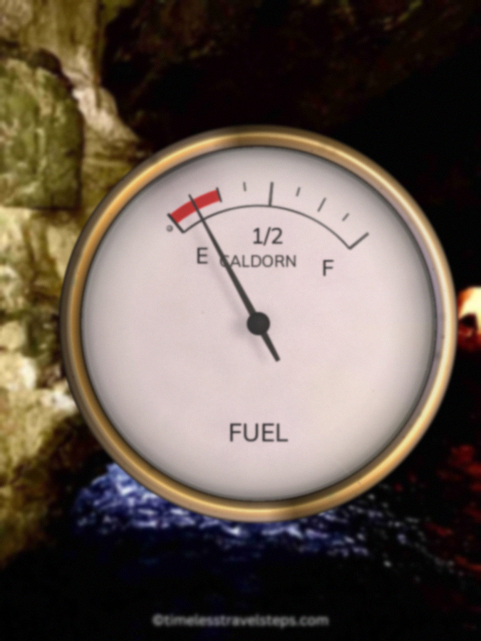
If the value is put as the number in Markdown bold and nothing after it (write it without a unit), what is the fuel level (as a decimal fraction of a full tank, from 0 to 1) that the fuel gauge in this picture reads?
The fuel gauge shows **0.125**
